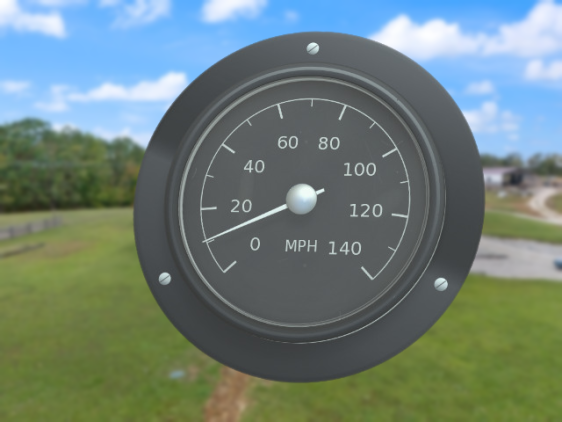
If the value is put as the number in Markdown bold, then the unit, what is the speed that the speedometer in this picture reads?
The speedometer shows **10** mph
